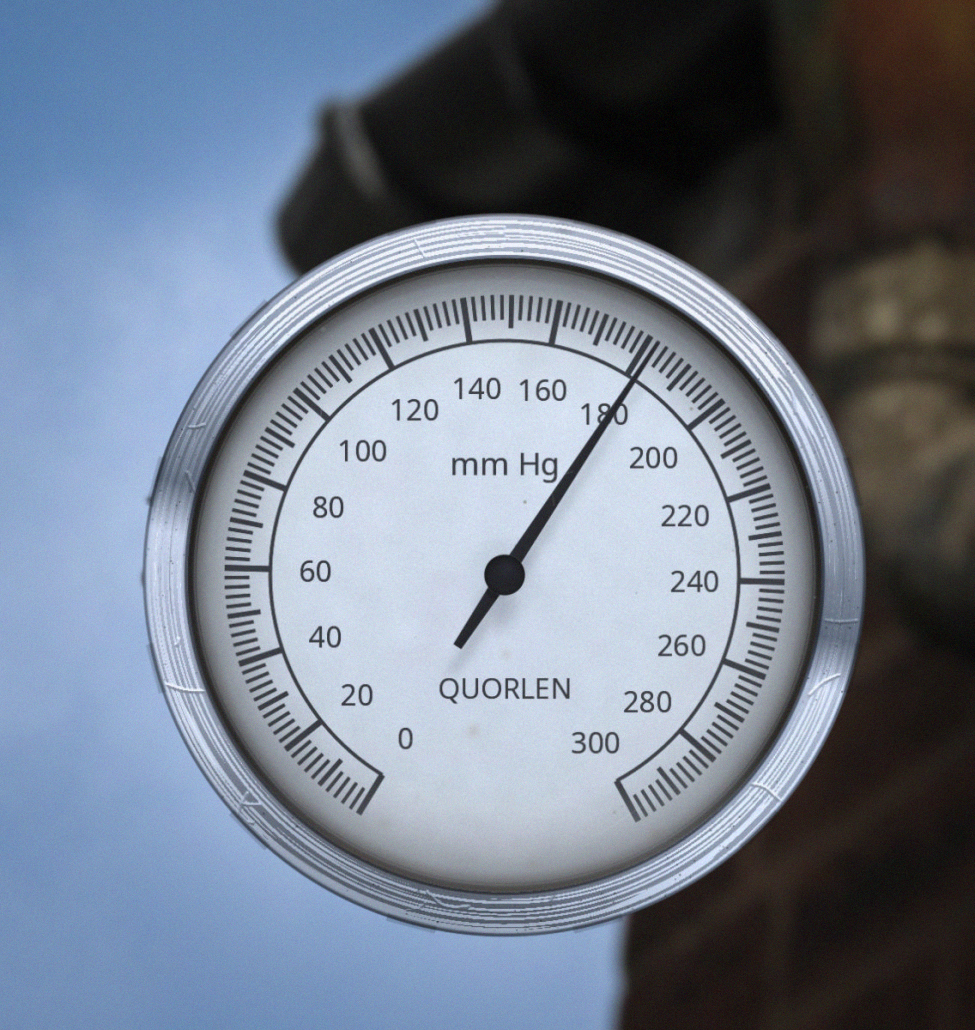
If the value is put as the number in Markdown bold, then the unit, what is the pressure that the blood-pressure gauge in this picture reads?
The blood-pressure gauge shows **182** mmHg
